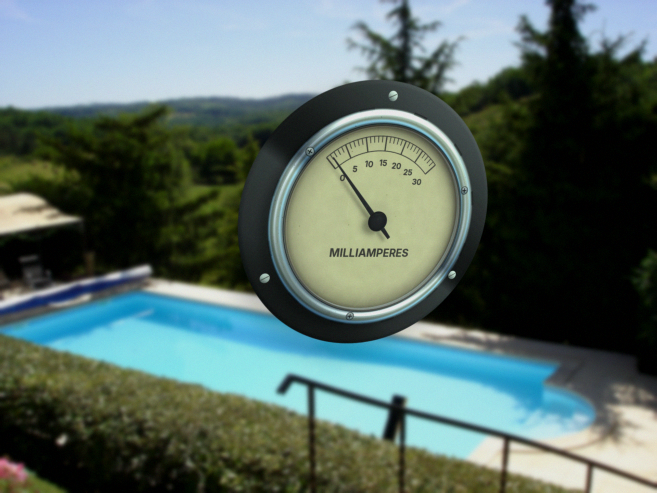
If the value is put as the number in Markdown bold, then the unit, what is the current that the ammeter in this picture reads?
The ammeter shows **1** mA
